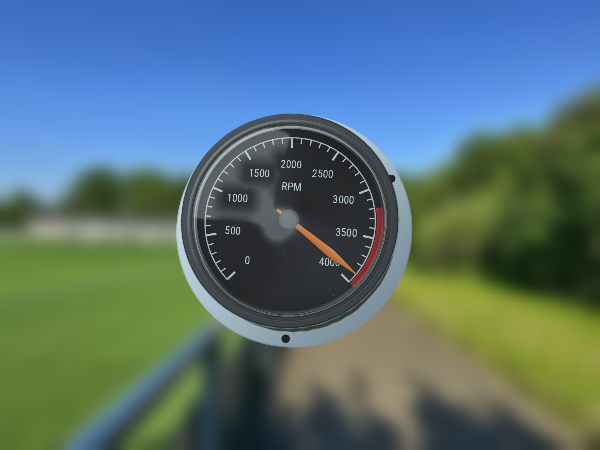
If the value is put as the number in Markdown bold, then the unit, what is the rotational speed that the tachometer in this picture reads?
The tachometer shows **3900** rpm
